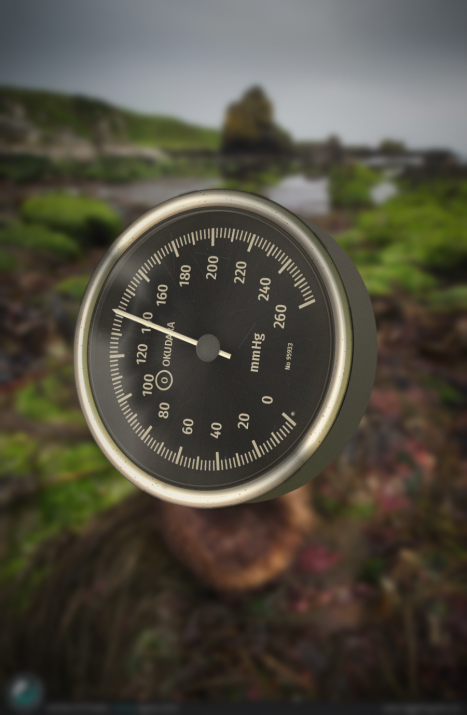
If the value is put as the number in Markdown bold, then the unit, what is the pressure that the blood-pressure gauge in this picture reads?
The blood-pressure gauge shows **140** mmHg
